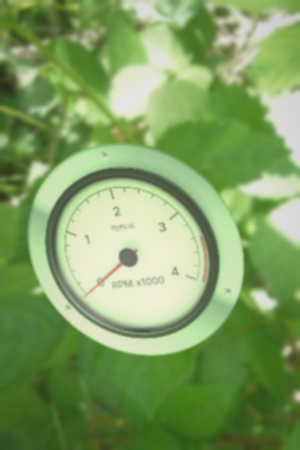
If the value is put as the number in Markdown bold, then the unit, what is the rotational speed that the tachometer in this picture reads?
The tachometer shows **0** rpm
